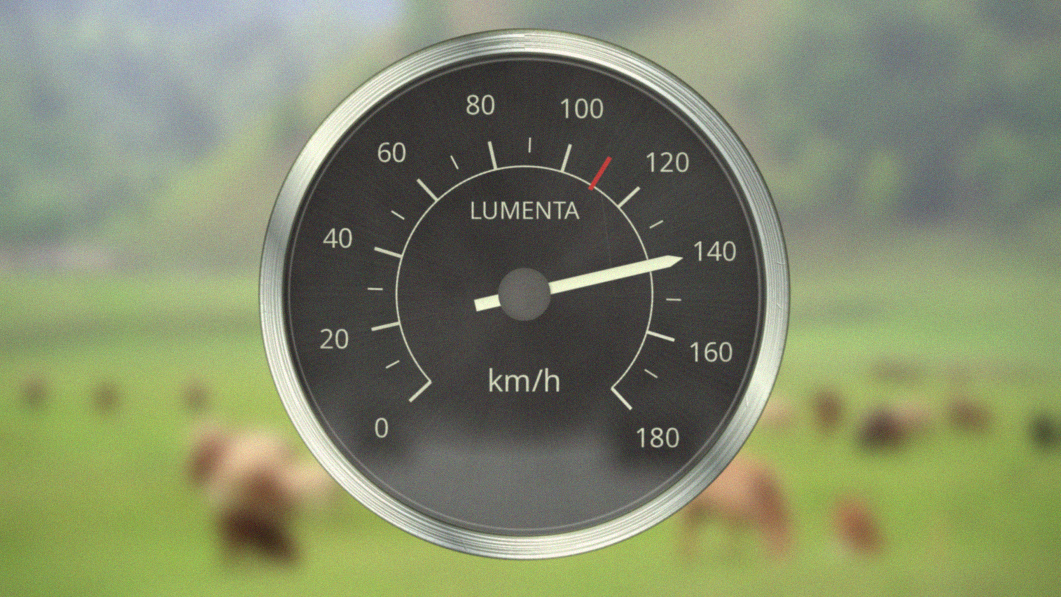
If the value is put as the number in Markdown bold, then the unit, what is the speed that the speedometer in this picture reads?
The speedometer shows **140** km/h
